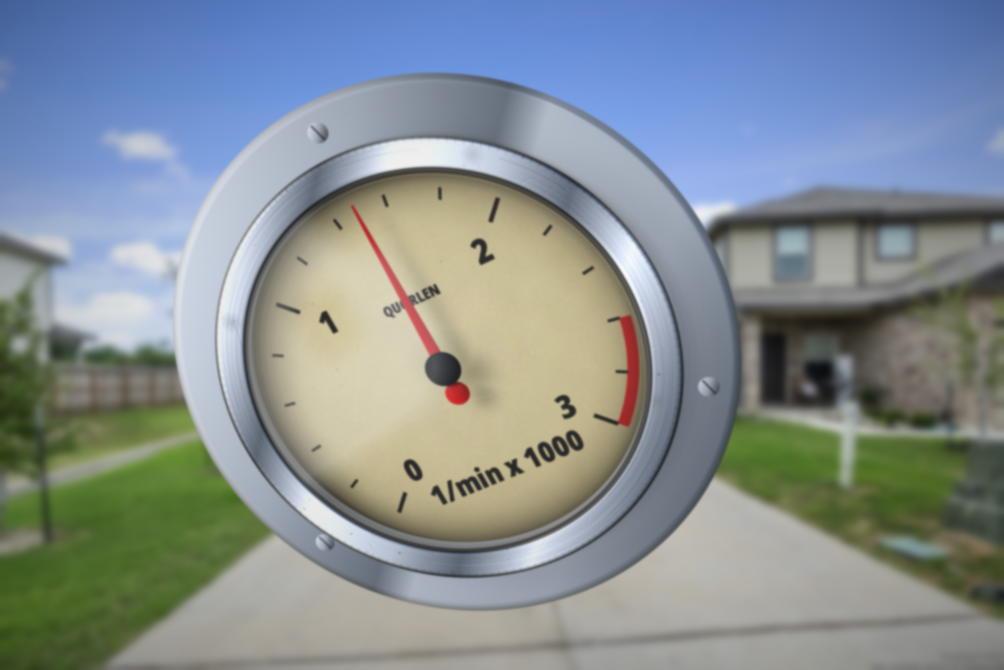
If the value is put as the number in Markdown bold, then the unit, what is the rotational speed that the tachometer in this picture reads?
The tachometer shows **1500** rpm
